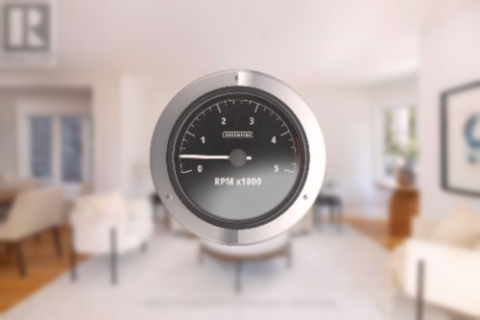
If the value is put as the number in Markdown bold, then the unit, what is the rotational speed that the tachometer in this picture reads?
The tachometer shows **400** rpm
